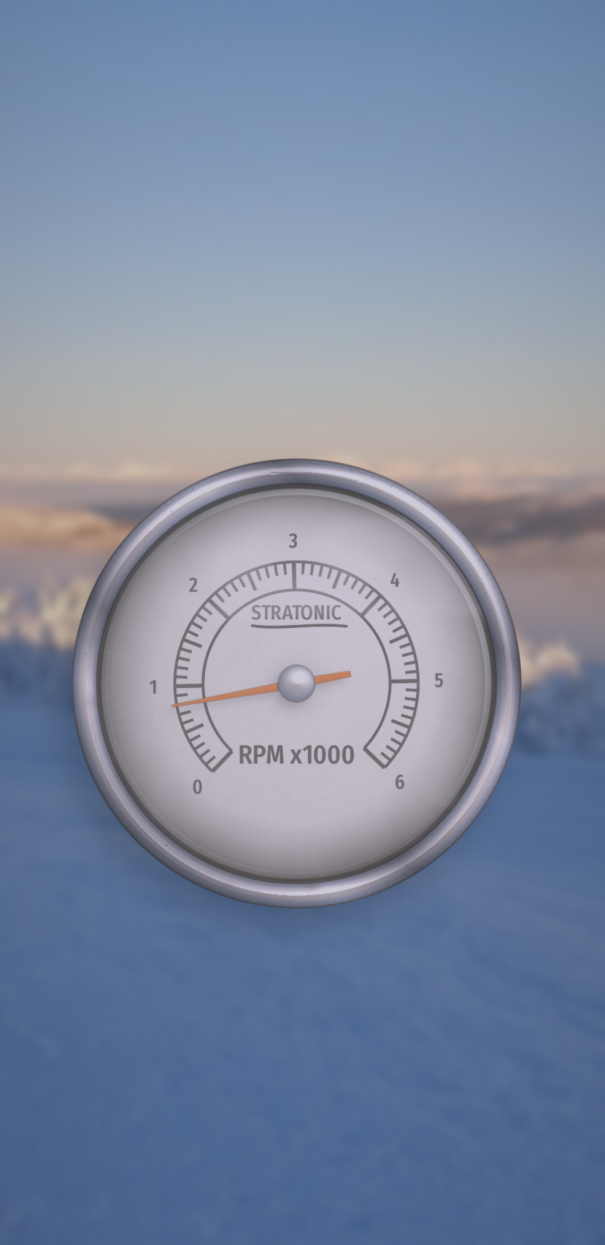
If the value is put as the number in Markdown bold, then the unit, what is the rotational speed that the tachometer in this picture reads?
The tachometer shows **800** rpm
